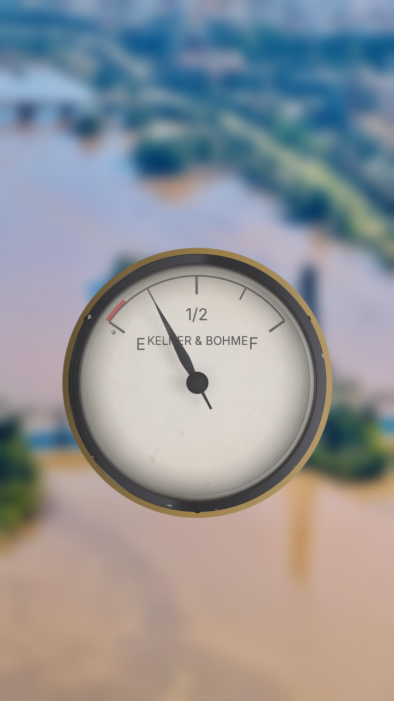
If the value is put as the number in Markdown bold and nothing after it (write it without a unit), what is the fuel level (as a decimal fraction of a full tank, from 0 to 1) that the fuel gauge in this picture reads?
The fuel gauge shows **0.25**
